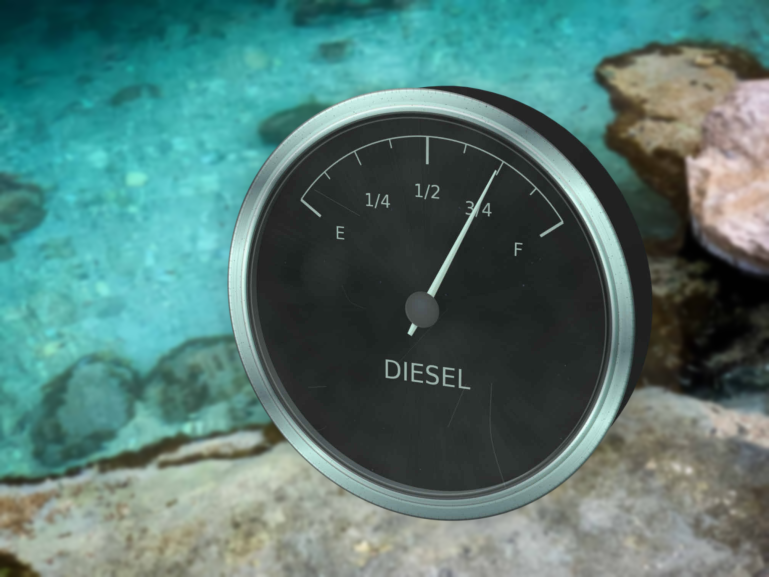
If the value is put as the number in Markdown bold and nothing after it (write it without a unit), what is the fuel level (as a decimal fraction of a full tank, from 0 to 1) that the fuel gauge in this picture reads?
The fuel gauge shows **0.75**
